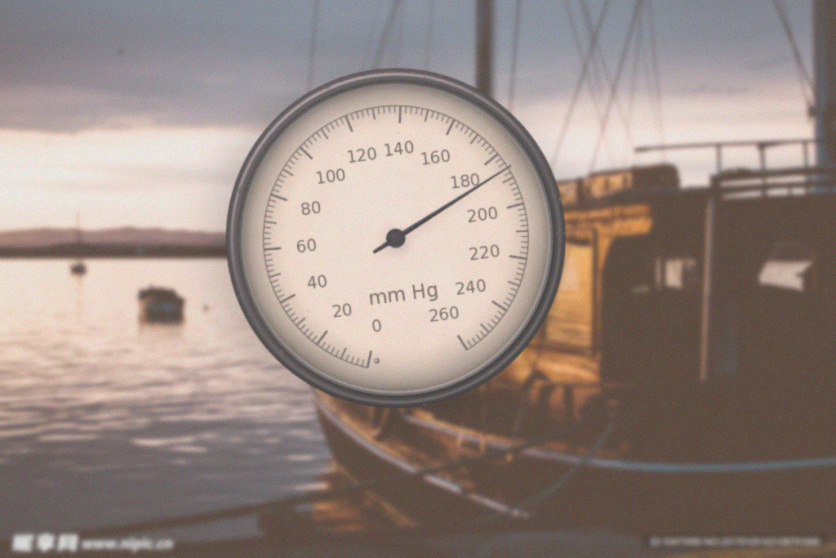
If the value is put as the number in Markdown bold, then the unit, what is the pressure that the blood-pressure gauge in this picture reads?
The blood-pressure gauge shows **186** mmHg
